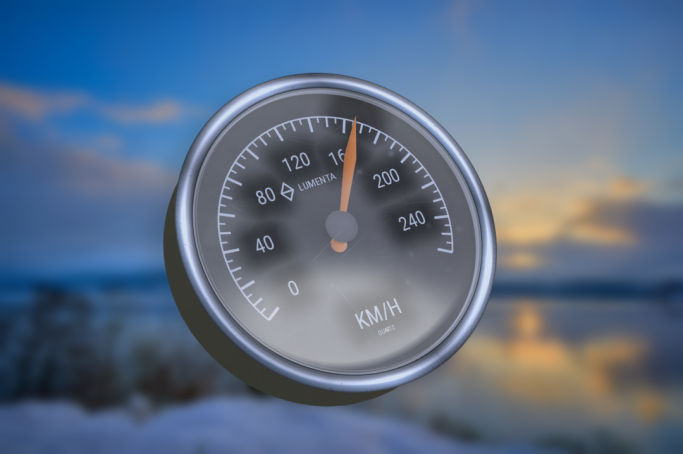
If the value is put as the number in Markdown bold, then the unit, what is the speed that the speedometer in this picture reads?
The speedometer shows **165** km/h
